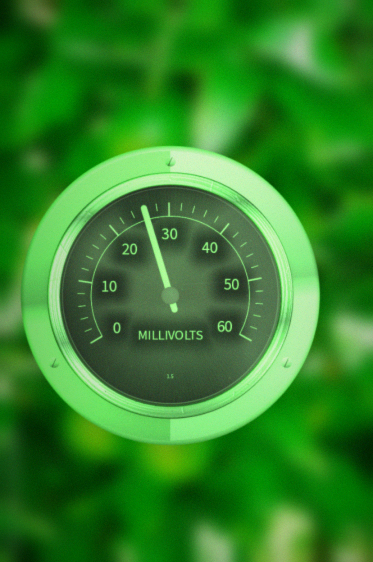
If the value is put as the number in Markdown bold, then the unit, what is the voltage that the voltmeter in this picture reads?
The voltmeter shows **26** mV
